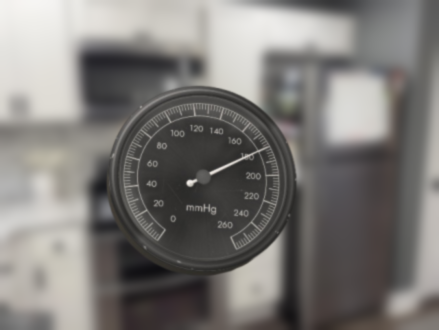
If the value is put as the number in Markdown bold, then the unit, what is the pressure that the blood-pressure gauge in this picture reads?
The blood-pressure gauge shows **180** mmHg
